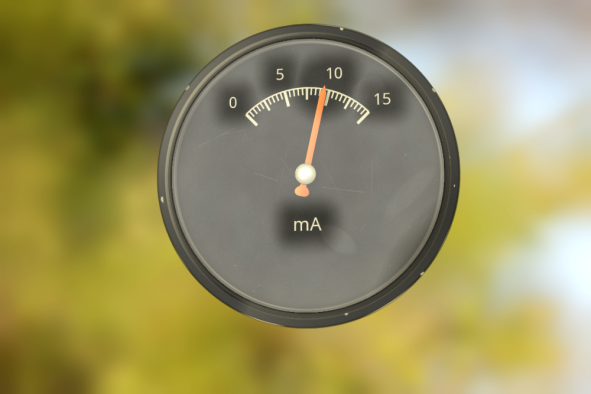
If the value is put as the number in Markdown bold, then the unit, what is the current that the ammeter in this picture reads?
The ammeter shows **9.5** mA
